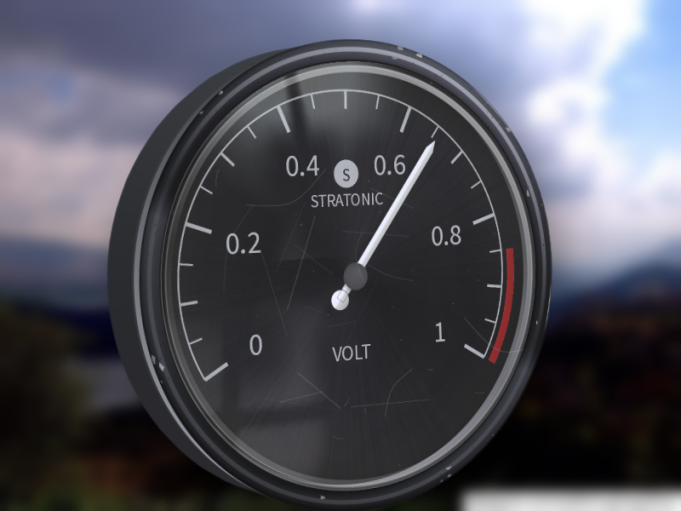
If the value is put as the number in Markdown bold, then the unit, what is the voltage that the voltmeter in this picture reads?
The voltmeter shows **0.65** V
